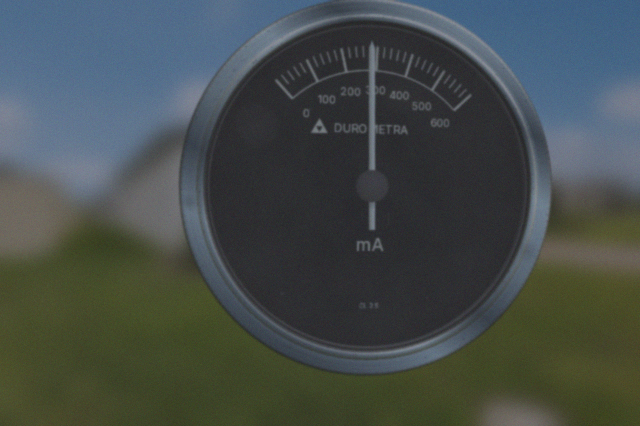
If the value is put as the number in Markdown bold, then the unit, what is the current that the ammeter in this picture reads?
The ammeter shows **280** mA
